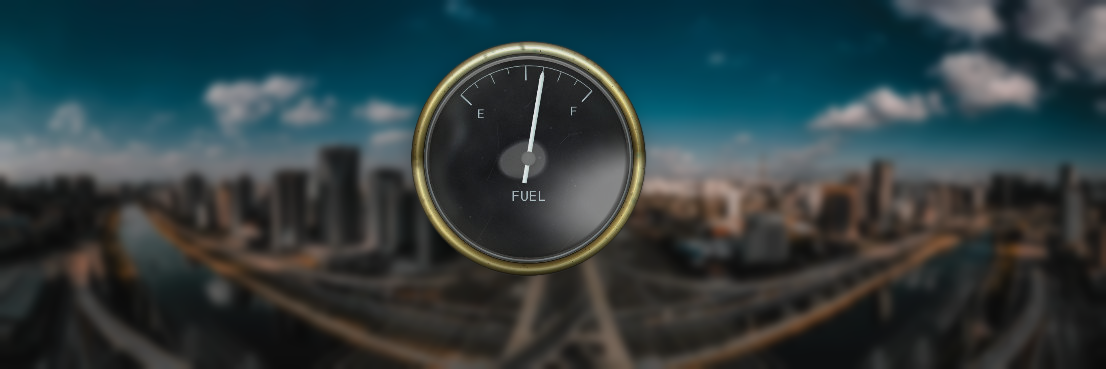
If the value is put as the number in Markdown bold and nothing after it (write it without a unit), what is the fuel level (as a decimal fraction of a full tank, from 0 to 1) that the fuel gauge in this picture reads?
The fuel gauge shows **0.625**
